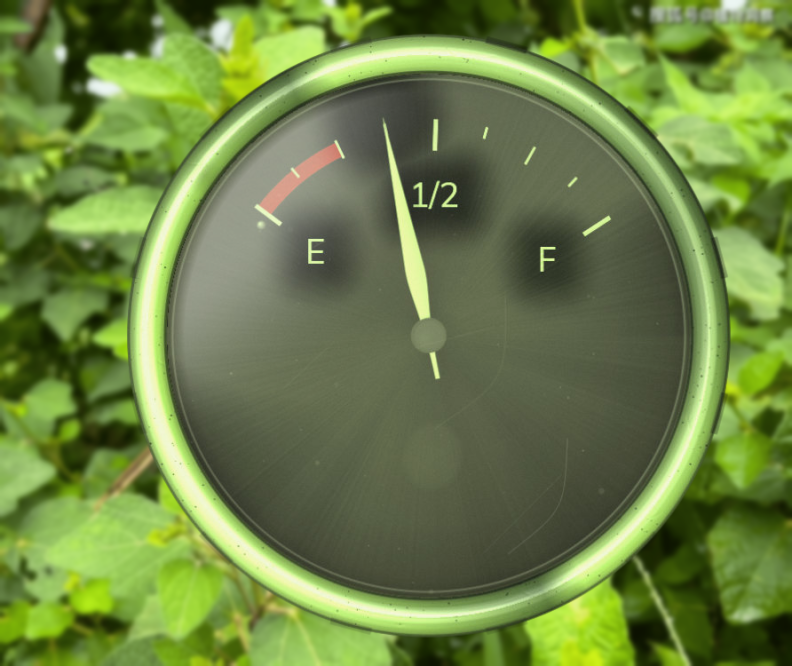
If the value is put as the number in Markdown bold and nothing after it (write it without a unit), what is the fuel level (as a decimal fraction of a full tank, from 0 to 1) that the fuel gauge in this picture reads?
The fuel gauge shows **0.375**
